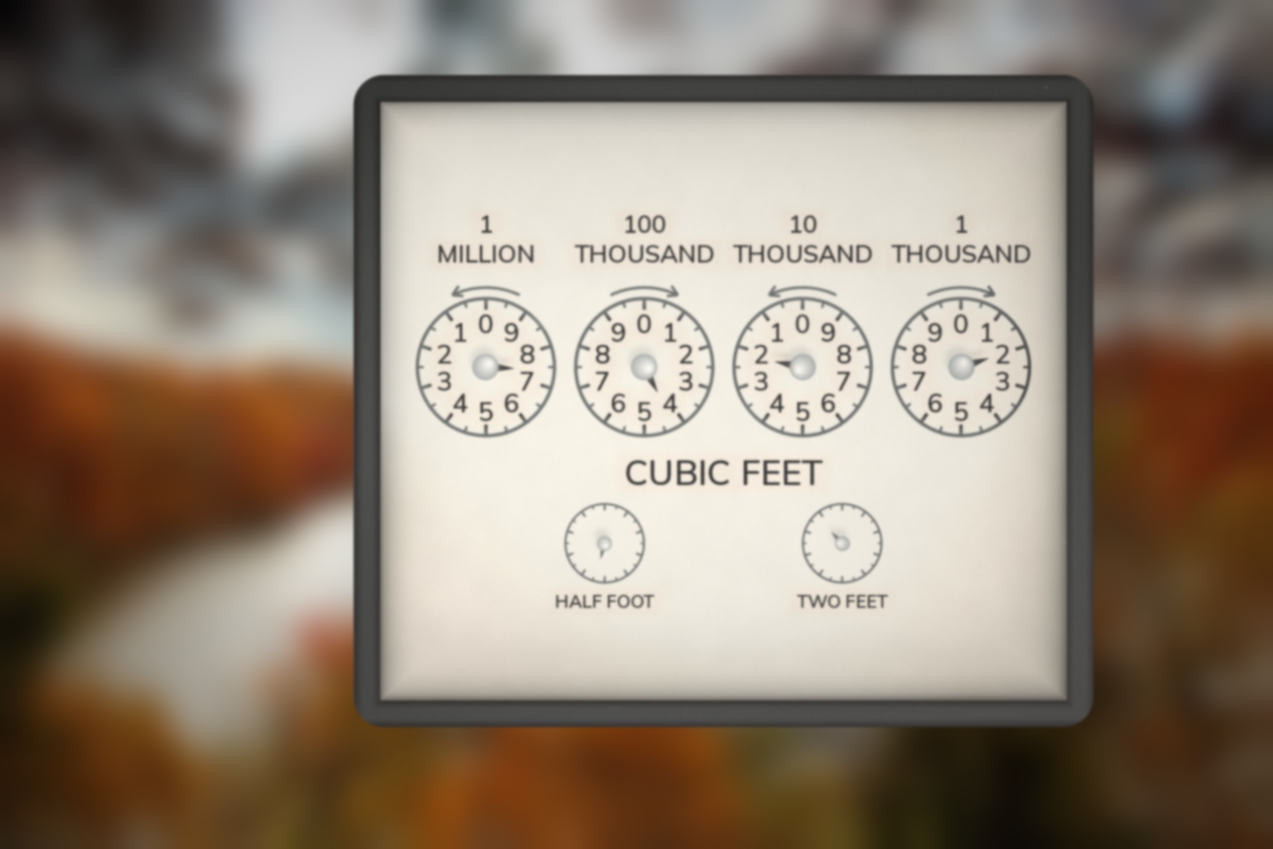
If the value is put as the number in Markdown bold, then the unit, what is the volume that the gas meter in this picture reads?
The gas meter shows **742200** ft³
